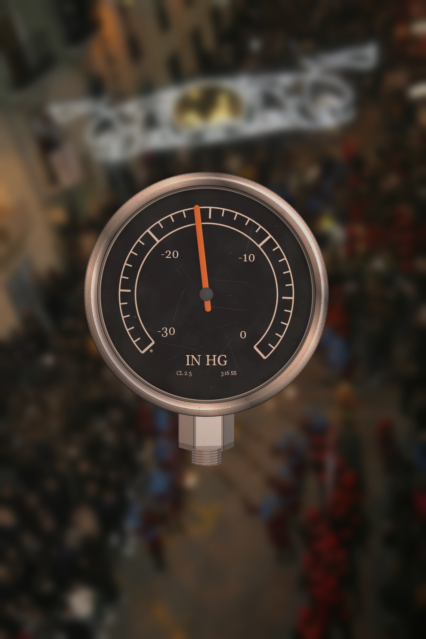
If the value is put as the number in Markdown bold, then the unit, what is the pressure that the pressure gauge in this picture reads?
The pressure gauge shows **-16** inHg
